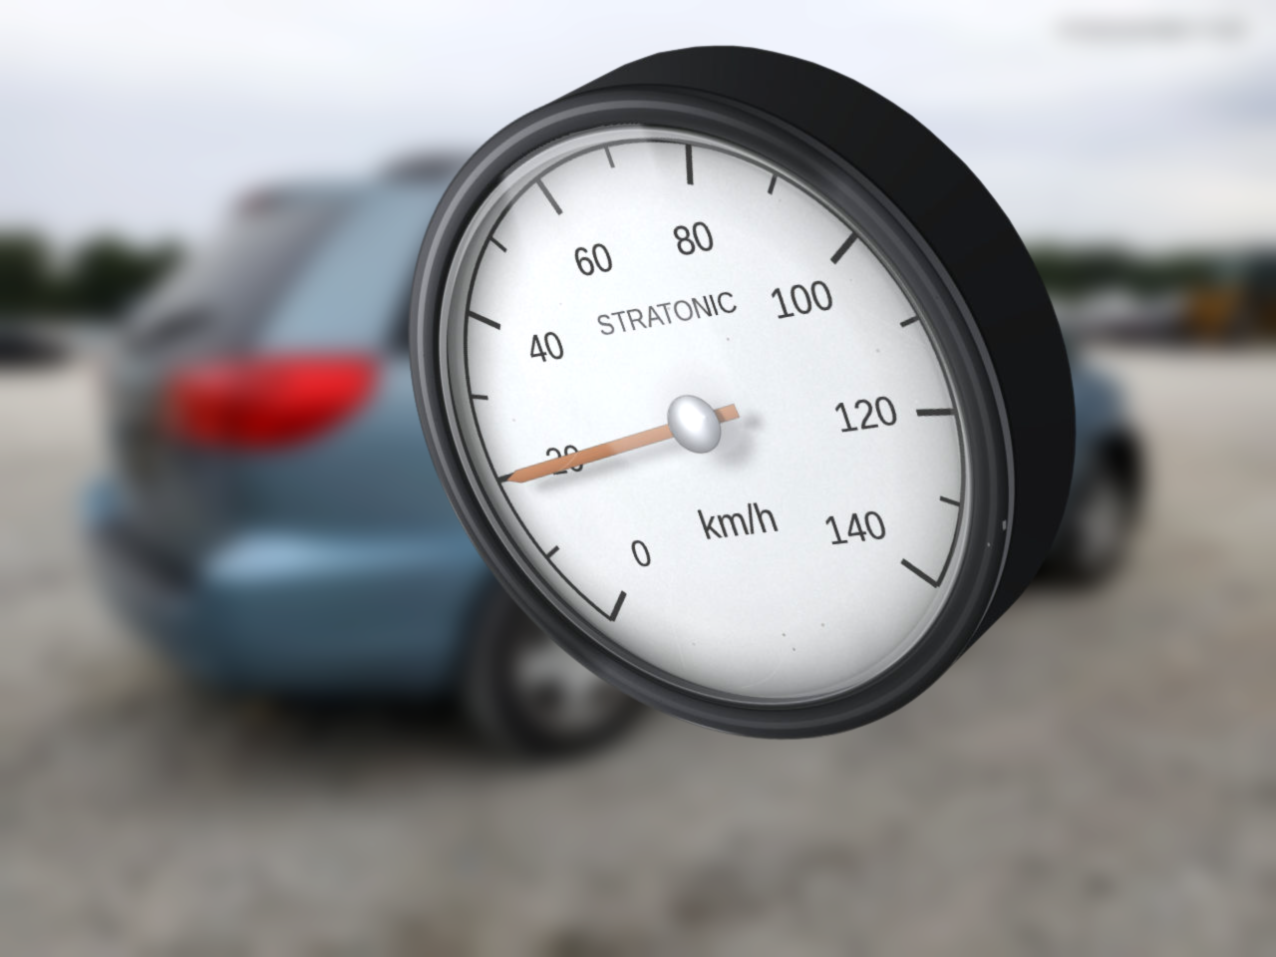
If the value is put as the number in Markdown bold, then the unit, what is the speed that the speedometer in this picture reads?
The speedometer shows **20** km/h
